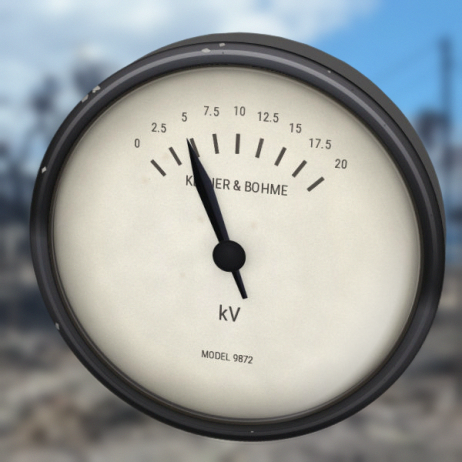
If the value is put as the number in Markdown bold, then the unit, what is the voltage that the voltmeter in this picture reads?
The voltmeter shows **5** kV
